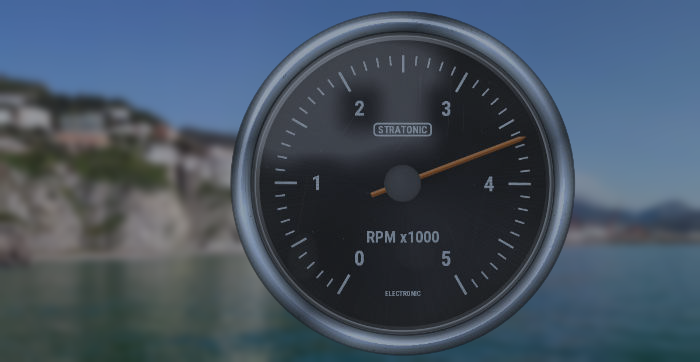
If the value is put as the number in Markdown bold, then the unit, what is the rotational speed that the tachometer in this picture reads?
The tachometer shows **3650** rpm
